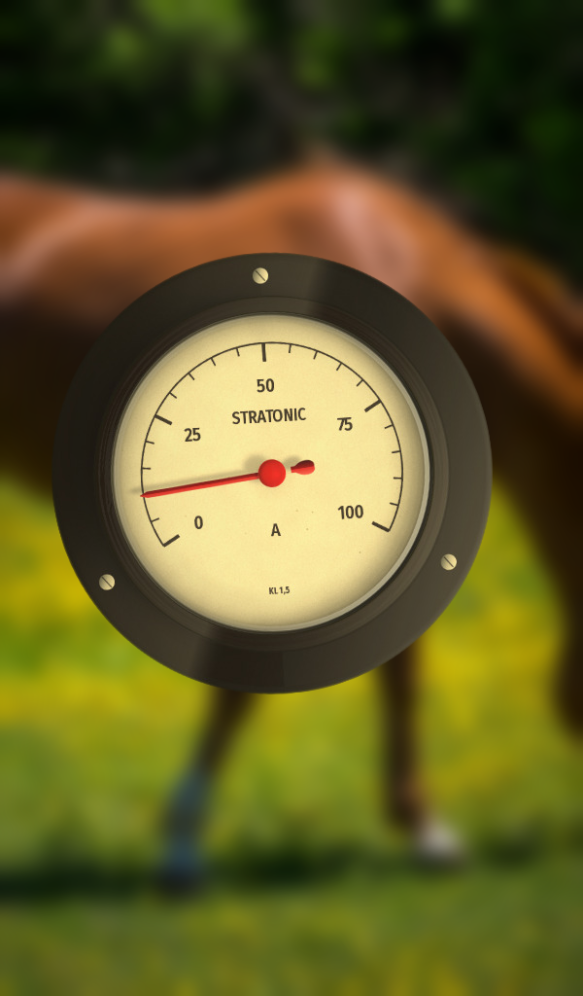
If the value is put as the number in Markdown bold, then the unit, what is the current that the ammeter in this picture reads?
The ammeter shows **10** A
